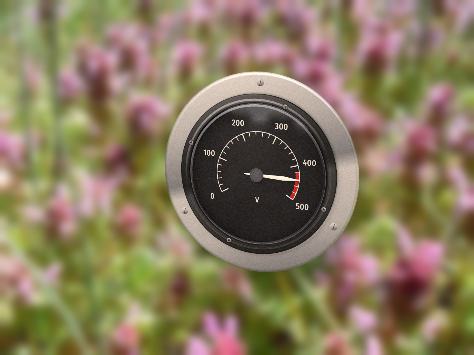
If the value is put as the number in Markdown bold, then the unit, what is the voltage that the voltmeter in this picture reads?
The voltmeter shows **440** V
